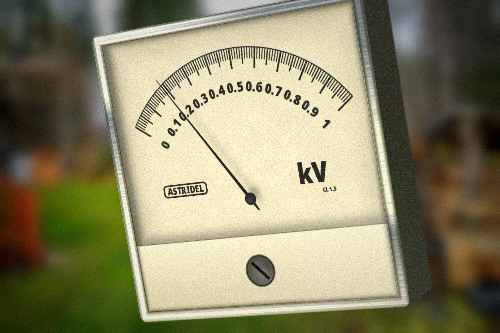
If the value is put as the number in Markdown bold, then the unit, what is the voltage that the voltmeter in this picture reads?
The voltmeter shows **0.2** kV
